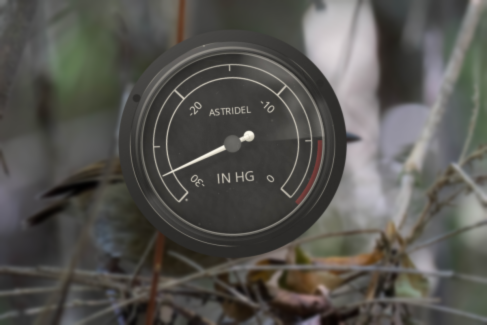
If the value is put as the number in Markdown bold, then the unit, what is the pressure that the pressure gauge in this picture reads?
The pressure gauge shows **-27.5** inHg
